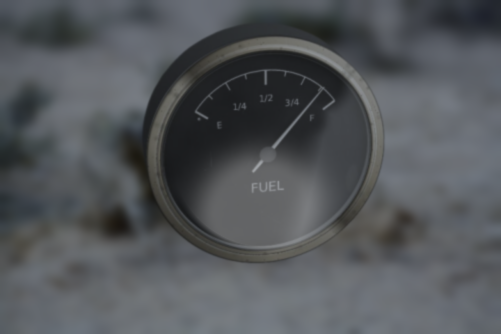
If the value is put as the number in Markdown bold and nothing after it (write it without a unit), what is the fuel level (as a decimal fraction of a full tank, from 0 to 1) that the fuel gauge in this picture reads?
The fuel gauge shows **0.875**
